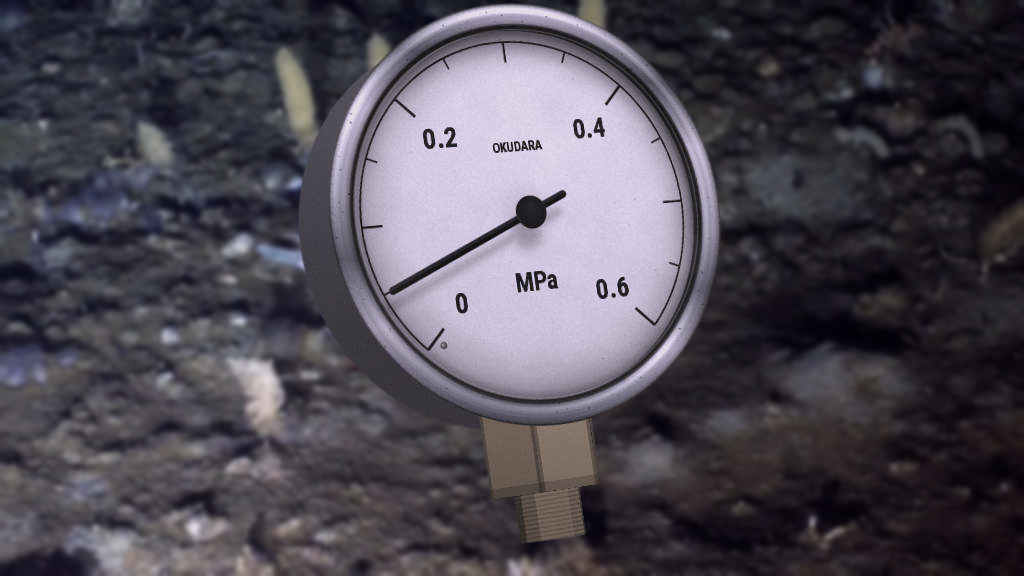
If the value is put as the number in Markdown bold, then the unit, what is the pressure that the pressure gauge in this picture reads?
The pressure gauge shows **0.05** MPa
